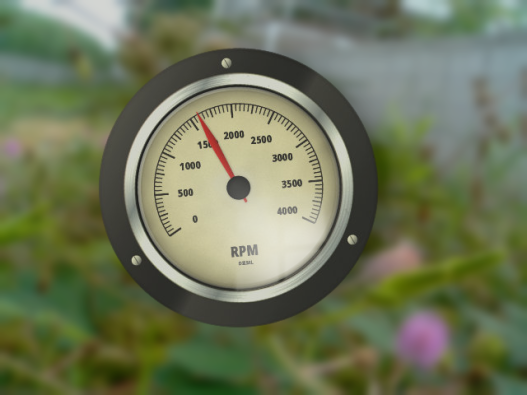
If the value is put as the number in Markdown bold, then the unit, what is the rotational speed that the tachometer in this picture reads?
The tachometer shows **1600** rpm
